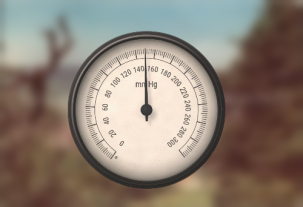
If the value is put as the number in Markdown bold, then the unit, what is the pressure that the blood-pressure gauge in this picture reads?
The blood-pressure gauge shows **150** mmHg
